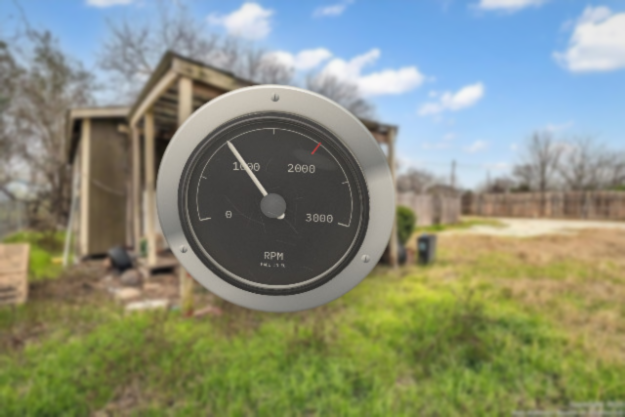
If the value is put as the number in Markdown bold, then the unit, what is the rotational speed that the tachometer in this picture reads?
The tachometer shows **1000** rpm
